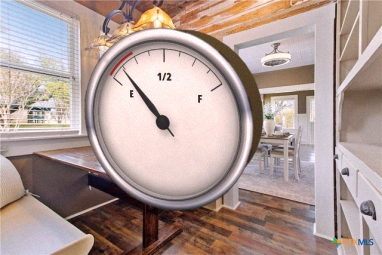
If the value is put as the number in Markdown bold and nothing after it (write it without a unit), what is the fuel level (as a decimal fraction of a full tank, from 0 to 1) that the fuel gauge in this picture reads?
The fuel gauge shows **0.125**
